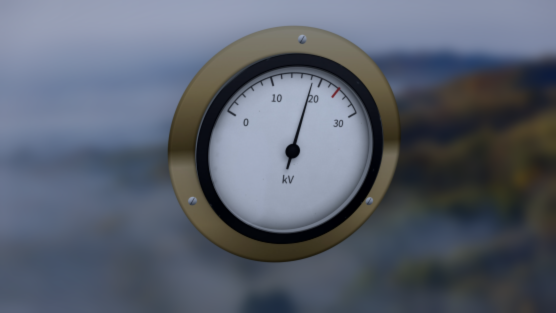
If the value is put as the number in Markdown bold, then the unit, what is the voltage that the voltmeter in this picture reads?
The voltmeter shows **18** kV
